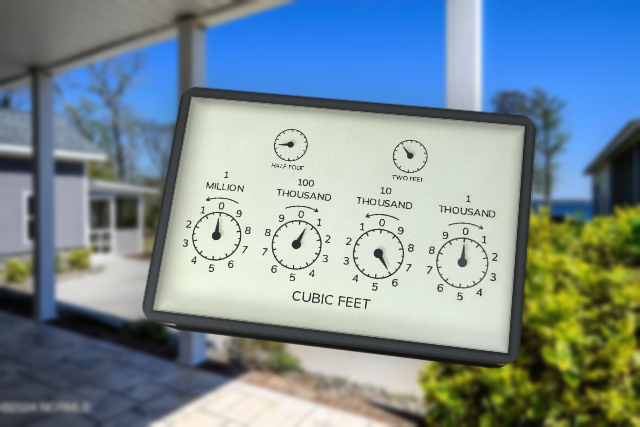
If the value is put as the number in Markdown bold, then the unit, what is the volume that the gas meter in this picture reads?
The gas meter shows **6000** ft³
